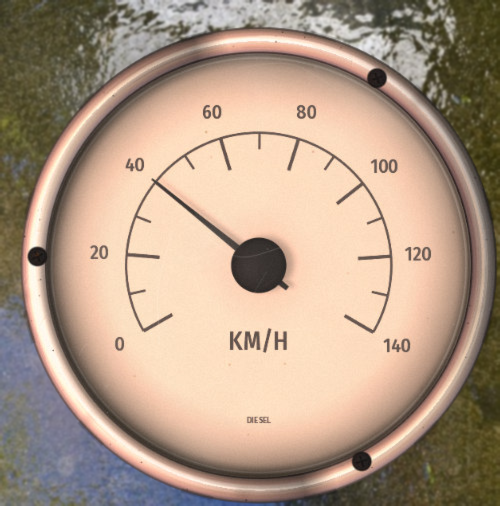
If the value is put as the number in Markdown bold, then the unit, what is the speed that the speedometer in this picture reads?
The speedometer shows **40** km/h
